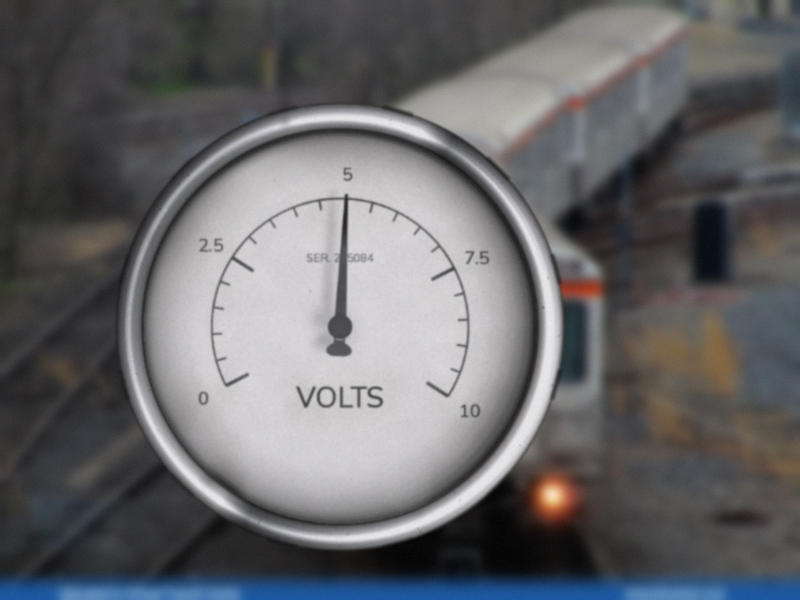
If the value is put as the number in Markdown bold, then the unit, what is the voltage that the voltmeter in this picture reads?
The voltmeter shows **5** V
